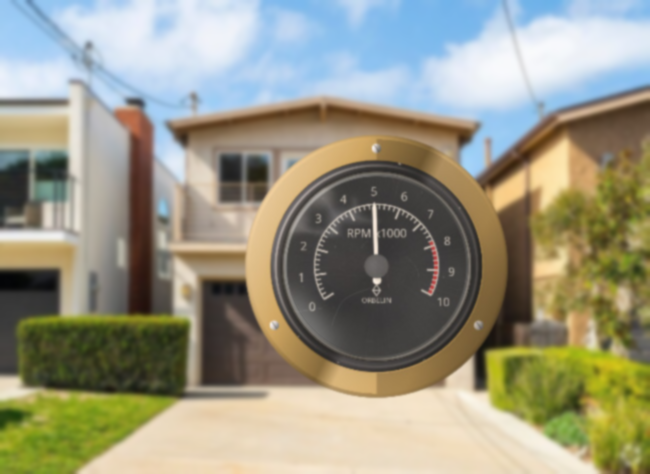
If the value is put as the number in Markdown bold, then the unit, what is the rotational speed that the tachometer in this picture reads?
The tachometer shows **5000** rpm
